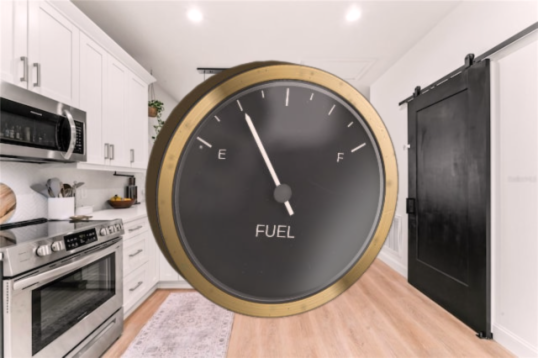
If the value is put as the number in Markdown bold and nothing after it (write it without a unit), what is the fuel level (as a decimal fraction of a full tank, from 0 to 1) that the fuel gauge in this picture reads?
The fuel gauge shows **0.25**
